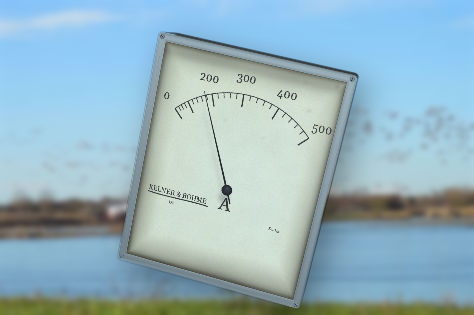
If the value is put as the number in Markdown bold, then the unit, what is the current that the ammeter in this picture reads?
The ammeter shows **180** A
